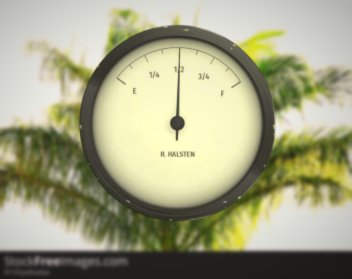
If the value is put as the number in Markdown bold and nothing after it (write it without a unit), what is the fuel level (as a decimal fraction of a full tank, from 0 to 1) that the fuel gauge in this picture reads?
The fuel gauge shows **0.5**
